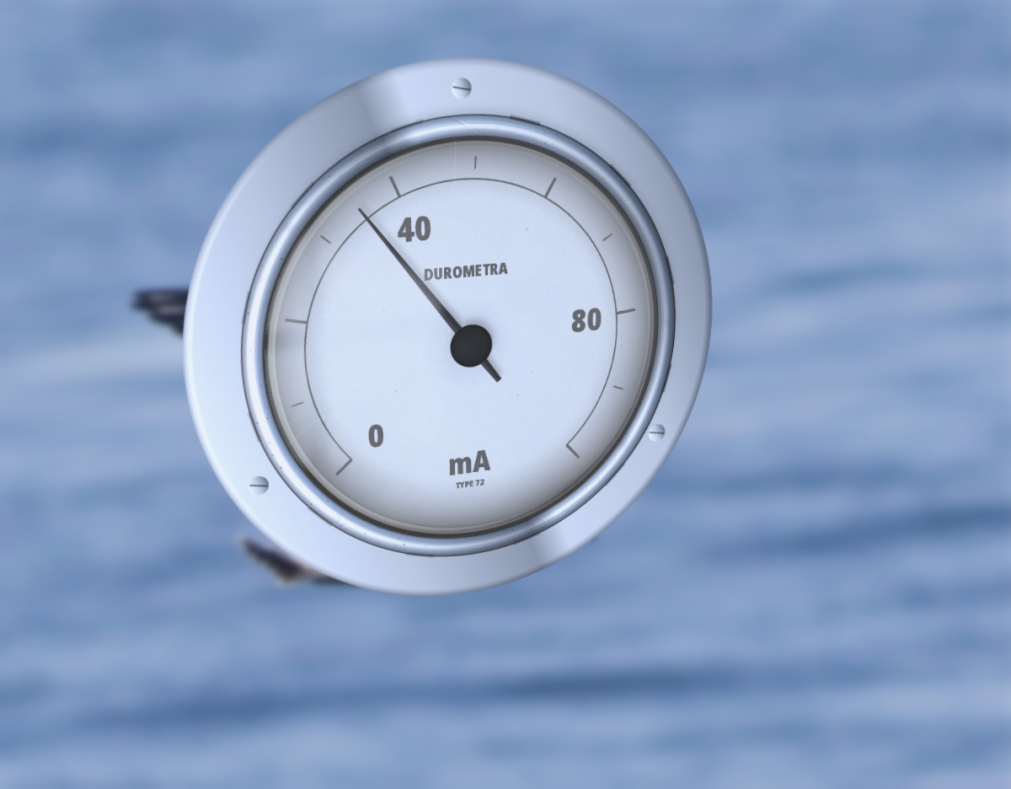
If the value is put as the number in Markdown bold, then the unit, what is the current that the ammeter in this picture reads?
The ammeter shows **35** mA
